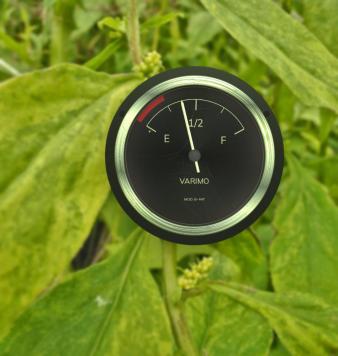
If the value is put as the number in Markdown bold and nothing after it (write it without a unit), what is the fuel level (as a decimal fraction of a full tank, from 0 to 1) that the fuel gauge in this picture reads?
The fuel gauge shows **0.375**
